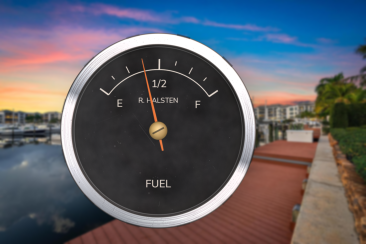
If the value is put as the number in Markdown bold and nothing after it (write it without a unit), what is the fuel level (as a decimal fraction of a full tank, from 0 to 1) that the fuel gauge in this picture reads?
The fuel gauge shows **0.375**
